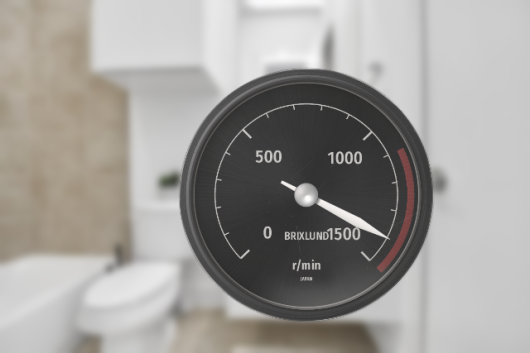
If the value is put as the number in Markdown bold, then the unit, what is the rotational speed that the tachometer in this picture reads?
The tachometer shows **1400** rpm
